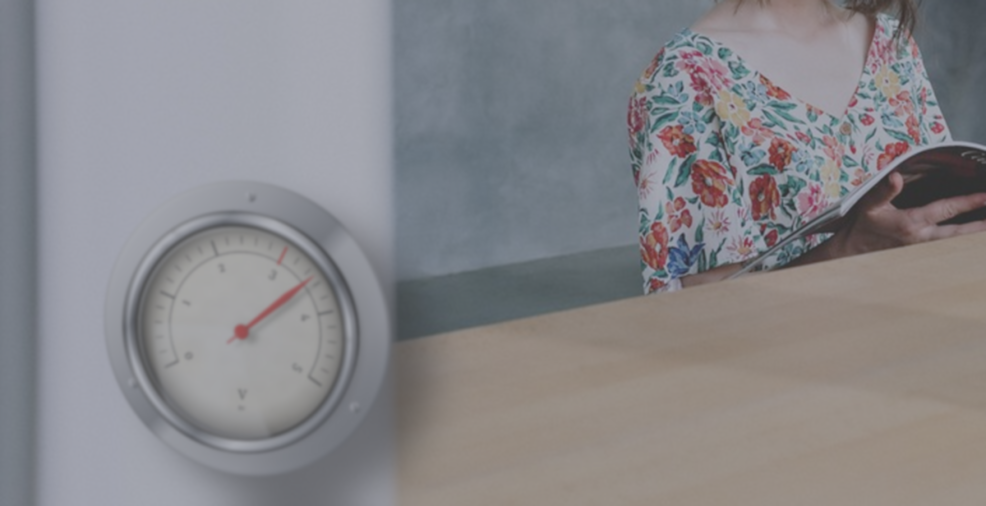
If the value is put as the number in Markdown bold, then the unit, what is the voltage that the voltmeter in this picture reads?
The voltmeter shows **3.5** V
